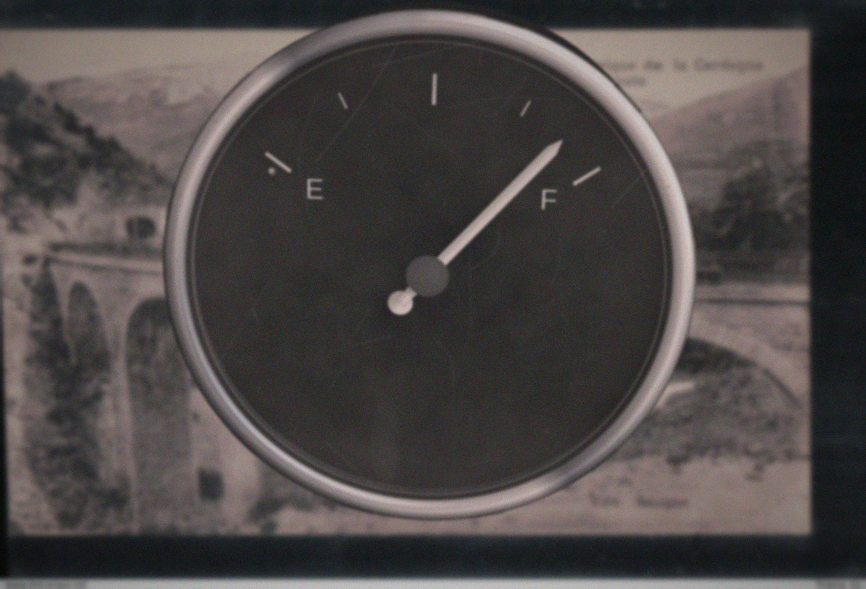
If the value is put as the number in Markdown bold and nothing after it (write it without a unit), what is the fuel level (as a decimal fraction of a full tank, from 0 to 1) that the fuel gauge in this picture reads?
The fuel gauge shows **0.875**
